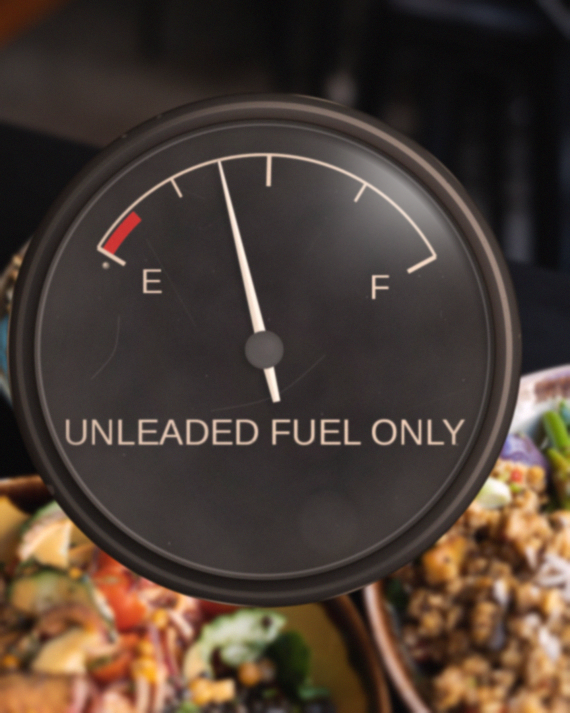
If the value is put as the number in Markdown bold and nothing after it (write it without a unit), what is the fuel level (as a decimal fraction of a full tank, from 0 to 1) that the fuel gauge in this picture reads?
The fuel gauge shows **0.375**
